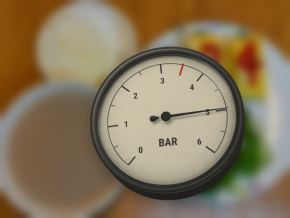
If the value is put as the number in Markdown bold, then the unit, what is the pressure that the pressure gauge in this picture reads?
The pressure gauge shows **5** bar
